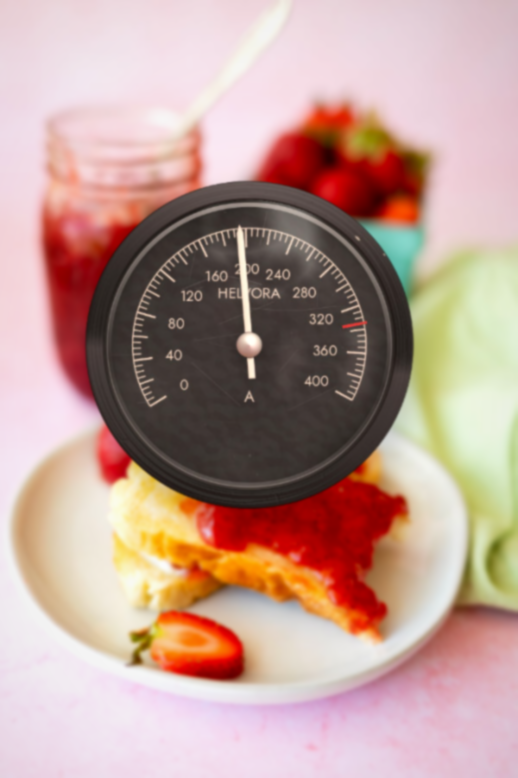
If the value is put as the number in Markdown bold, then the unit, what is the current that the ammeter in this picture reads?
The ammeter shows **195** A
